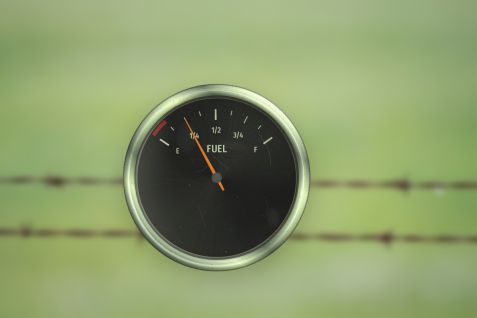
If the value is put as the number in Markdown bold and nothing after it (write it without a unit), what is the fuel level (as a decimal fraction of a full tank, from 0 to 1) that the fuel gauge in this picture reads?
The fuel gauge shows **0.25**
